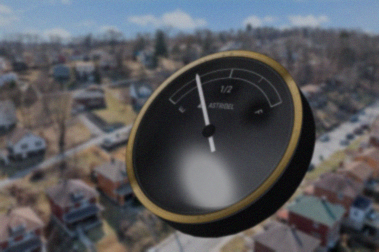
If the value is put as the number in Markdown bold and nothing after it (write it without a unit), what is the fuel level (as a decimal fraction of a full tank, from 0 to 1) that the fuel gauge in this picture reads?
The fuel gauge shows **0.25**
